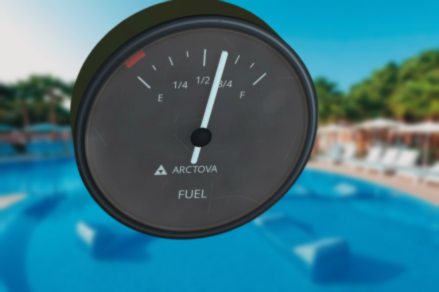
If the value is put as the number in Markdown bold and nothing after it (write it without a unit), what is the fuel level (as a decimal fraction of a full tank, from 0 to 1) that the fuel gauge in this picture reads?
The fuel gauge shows **0.625**
